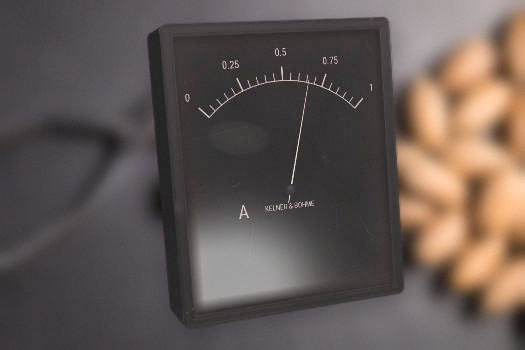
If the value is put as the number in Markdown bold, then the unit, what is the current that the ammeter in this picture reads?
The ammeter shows **0.65** A
